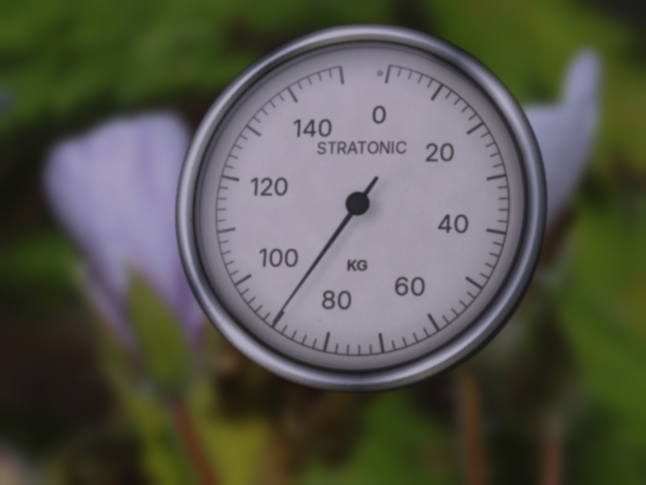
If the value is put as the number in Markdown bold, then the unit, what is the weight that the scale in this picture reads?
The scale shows **90** kg
